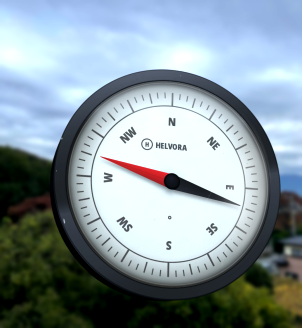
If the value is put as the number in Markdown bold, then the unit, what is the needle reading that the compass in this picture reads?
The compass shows **285** °
